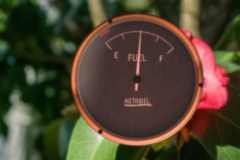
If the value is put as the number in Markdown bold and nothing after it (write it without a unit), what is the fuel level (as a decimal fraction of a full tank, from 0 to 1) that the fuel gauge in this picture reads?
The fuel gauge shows **0.5**
